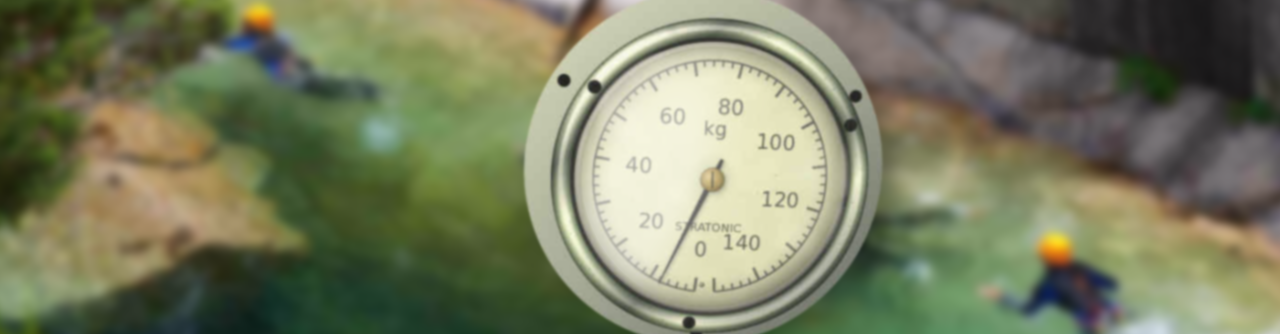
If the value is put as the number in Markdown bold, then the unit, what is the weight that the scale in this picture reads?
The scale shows **8** kg
